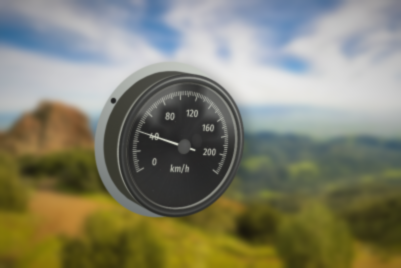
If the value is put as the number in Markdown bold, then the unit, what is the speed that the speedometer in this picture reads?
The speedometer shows **40** km/h
